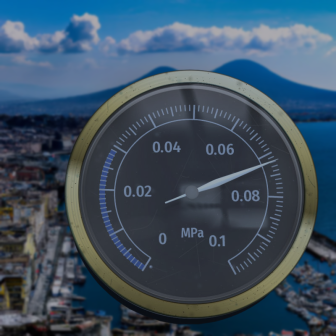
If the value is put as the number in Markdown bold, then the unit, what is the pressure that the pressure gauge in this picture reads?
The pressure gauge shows **0.072** MPa
